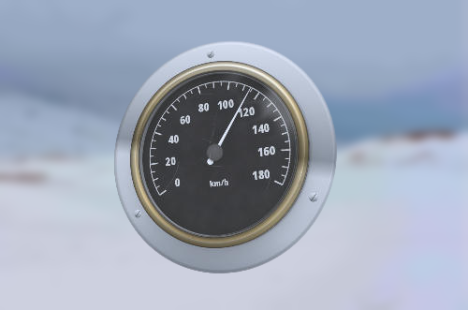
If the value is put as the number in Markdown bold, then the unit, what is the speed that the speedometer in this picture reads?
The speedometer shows **115** km/h
